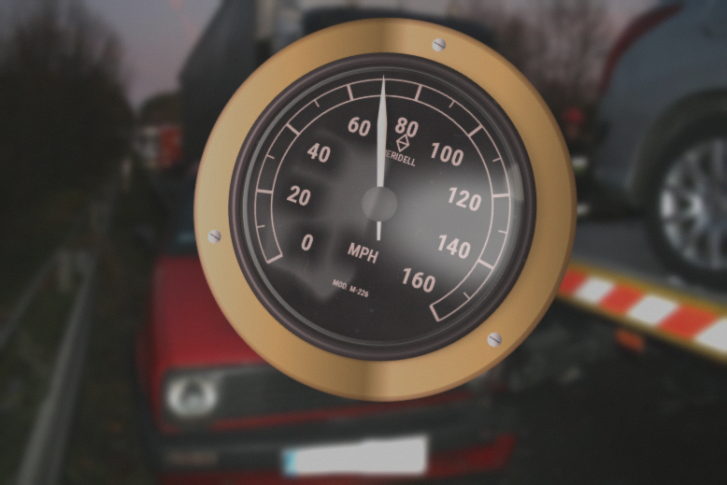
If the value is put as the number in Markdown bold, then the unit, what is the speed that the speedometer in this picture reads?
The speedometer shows **70** mph
